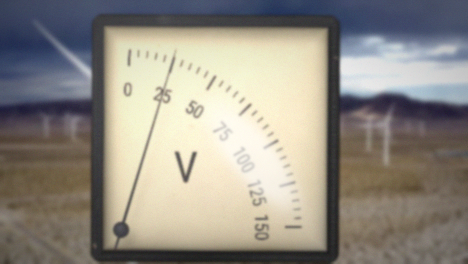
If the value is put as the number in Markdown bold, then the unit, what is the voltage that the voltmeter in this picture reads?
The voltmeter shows **25** V
